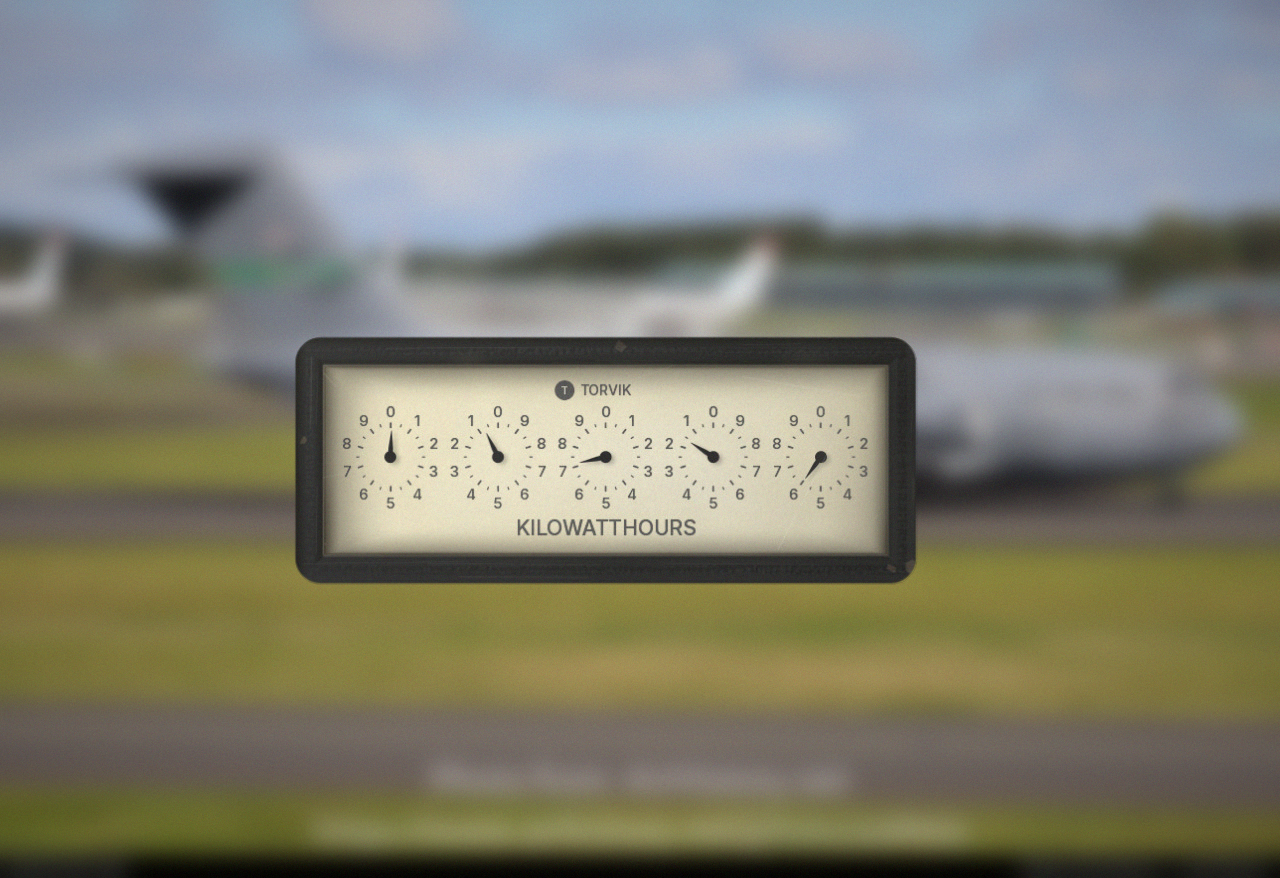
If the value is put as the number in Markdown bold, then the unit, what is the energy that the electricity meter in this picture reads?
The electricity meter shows **716** kWh
